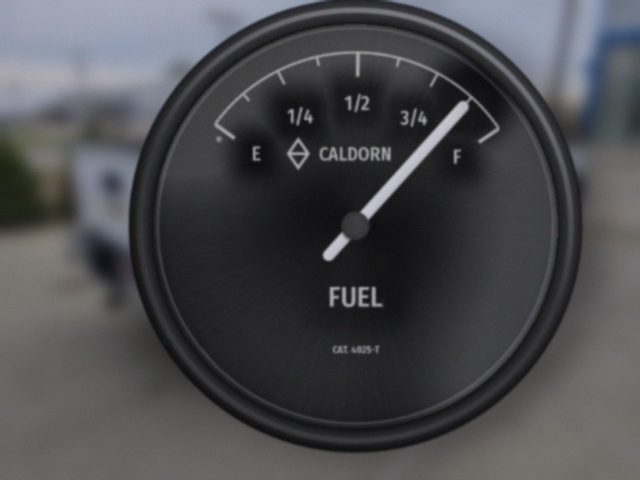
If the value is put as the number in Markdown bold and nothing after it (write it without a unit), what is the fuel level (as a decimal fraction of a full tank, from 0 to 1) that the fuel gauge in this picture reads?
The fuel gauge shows **0.875**
